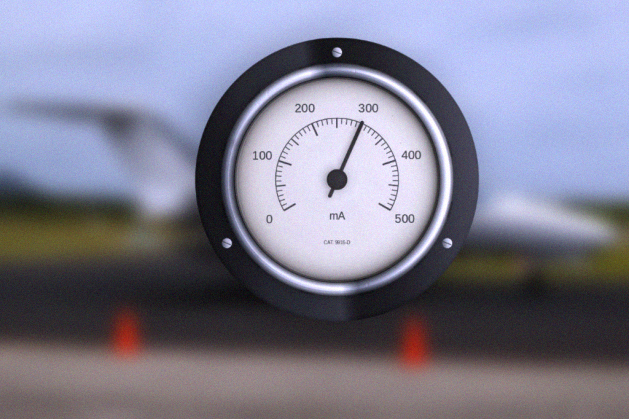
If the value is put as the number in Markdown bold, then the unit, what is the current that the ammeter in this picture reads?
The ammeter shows **300** mA
